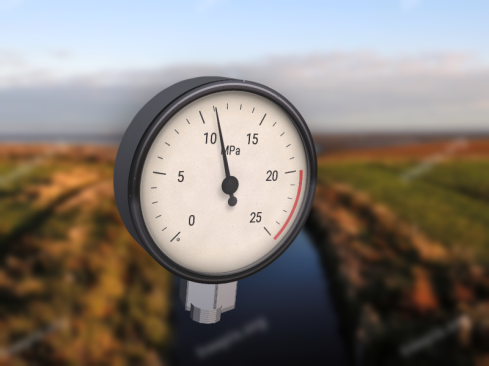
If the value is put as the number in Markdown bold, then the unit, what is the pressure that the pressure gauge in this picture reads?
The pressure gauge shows **11** MPa
